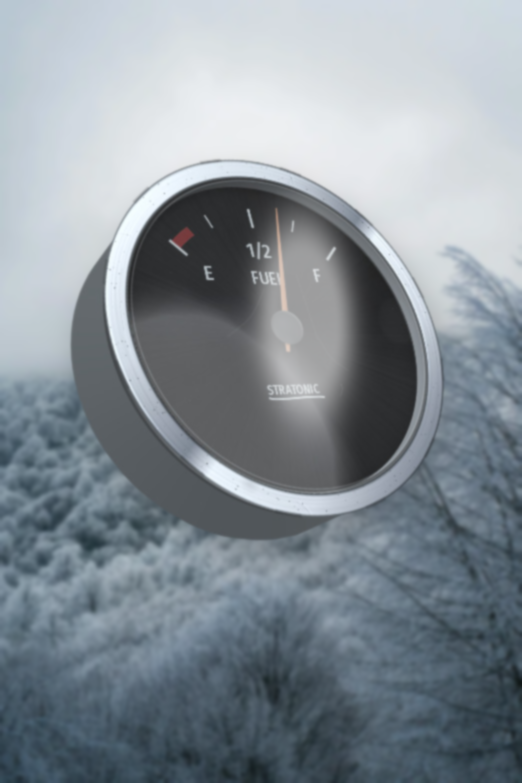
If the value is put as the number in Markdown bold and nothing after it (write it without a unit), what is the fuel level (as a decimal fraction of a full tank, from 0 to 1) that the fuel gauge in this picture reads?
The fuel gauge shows **0.625**
